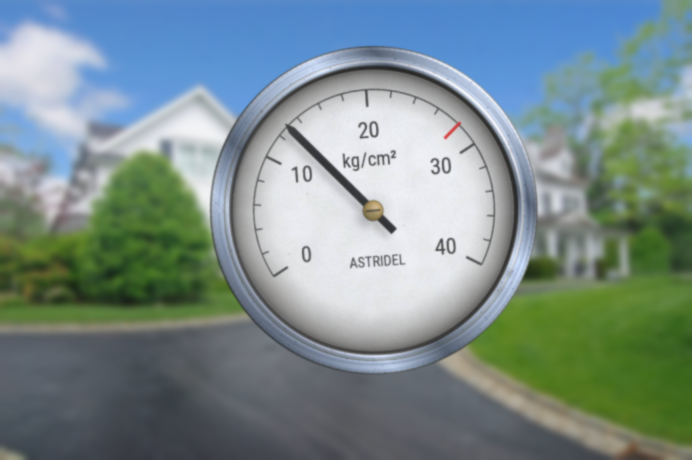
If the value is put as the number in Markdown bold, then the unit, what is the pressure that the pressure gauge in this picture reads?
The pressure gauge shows **13** kg/cm²
